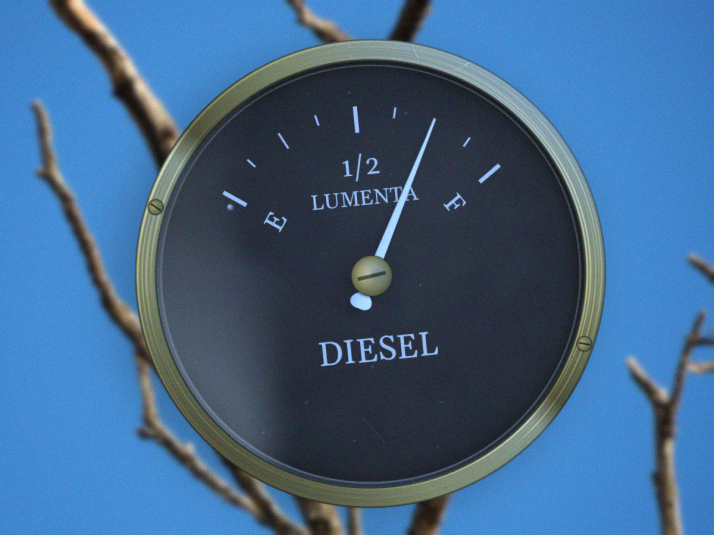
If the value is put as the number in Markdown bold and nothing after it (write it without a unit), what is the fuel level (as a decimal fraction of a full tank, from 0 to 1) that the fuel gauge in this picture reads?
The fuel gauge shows **0.75**
